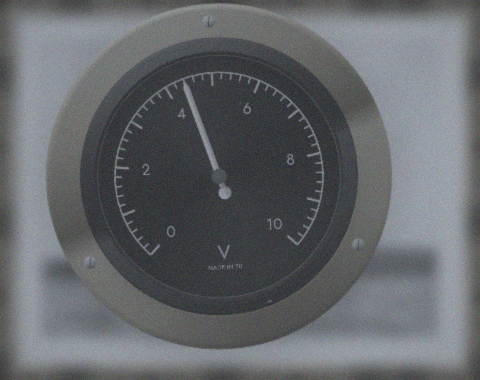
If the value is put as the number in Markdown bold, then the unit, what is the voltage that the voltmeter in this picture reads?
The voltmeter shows **4.4** V
